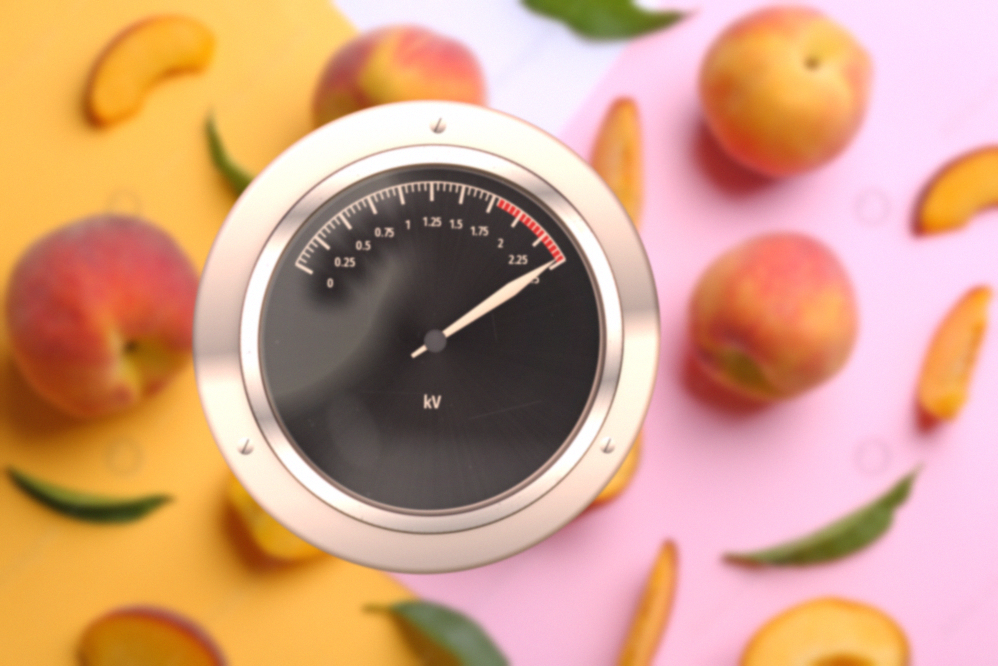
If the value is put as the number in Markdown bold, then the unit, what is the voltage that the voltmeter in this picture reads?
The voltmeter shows **2.45** kV
